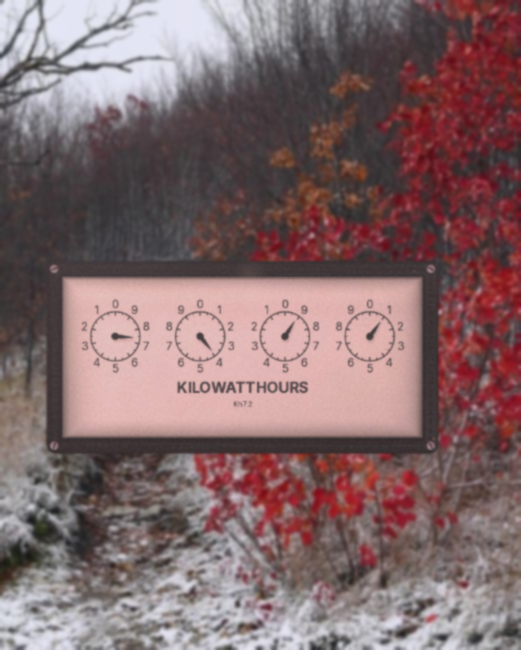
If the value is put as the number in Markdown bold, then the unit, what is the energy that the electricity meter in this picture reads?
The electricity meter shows **7391** kWh
